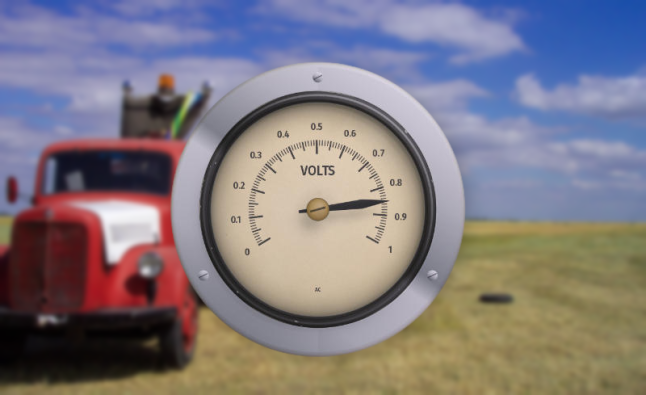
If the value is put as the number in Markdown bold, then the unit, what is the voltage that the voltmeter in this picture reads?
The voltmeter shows **0.85** V
